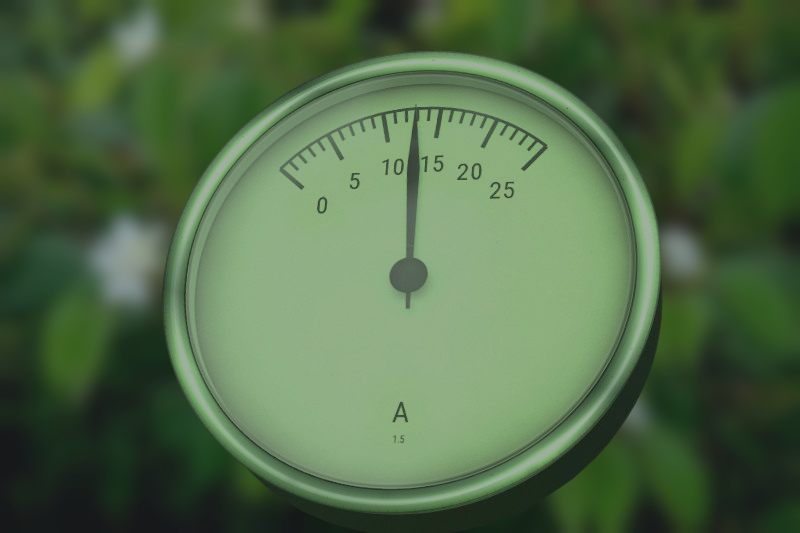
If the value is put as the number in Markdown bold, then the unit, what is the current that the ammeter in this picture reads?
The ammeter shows **13** A
